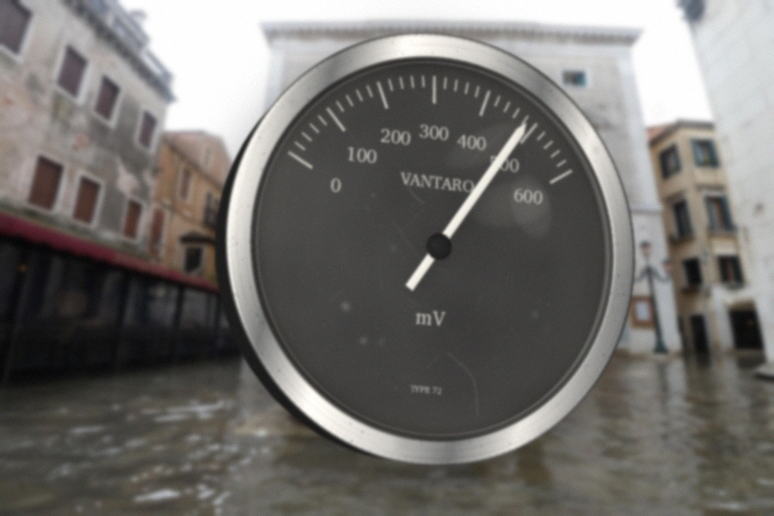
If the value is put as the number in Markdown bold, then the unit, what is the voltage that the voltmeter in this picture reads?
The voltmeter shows **480** mV
